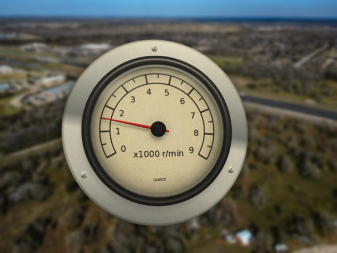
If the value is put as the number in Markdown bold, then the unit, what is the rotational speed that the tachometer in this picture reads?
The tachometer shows **1500** rpm
